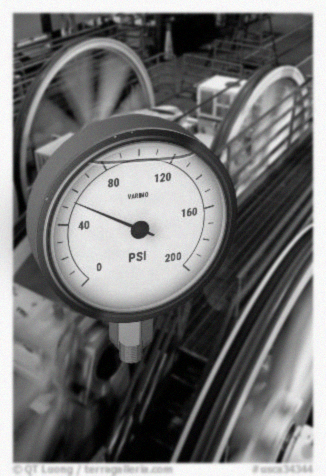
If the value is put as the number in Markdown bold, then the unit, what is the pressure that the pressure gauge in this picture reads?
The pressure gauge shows **55** psi
